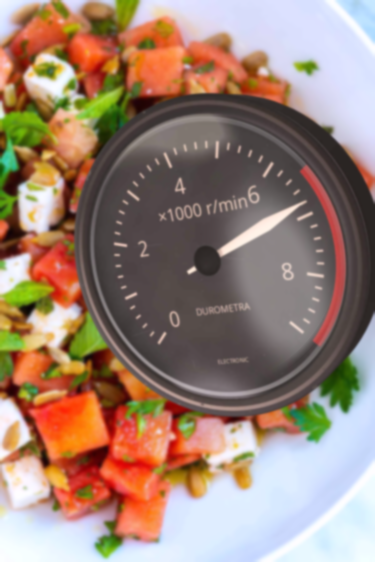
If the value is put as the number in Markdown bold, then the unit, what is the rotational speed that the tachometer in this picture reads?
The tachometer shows **6800** rpm
